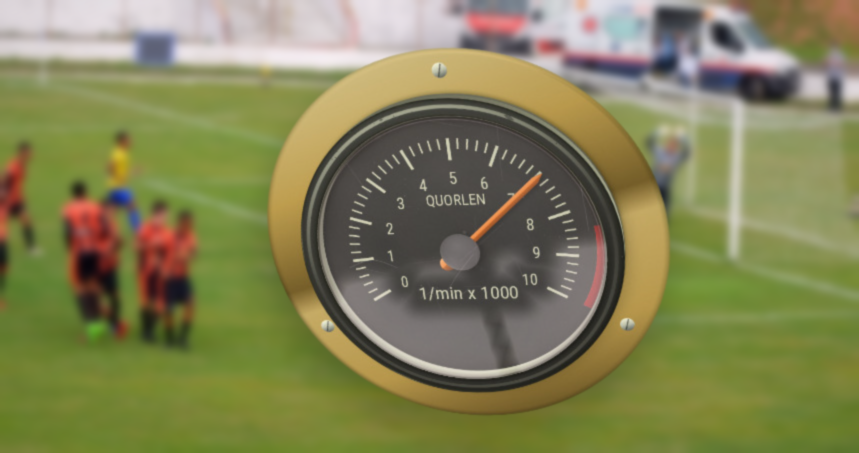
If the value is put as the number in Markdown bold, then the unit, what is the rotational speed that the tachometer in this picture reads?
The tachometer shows **7000** rpm
